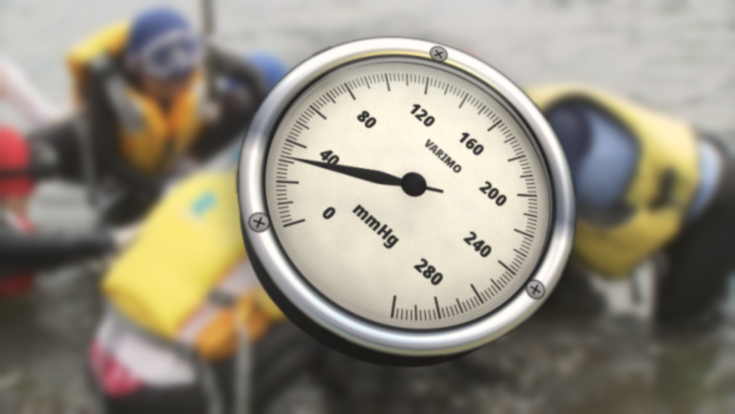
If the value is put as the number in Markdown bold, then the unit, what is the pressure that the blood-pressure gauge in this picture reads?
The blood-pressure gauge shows **30** mmHg
